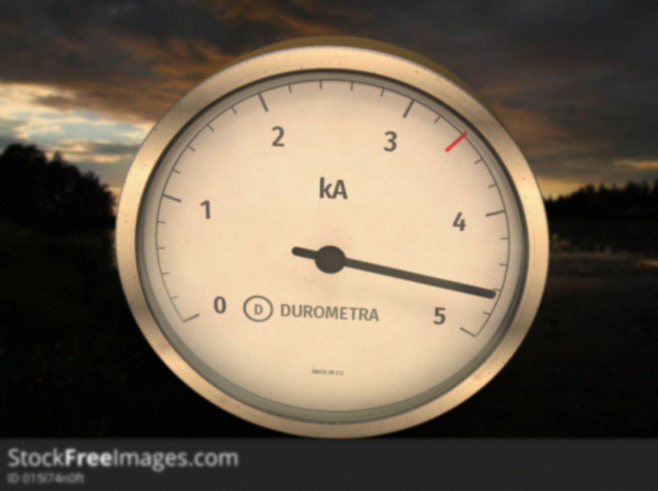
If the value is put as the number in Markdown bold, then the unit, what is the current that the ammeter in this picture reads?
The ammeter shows **4.6** kA
